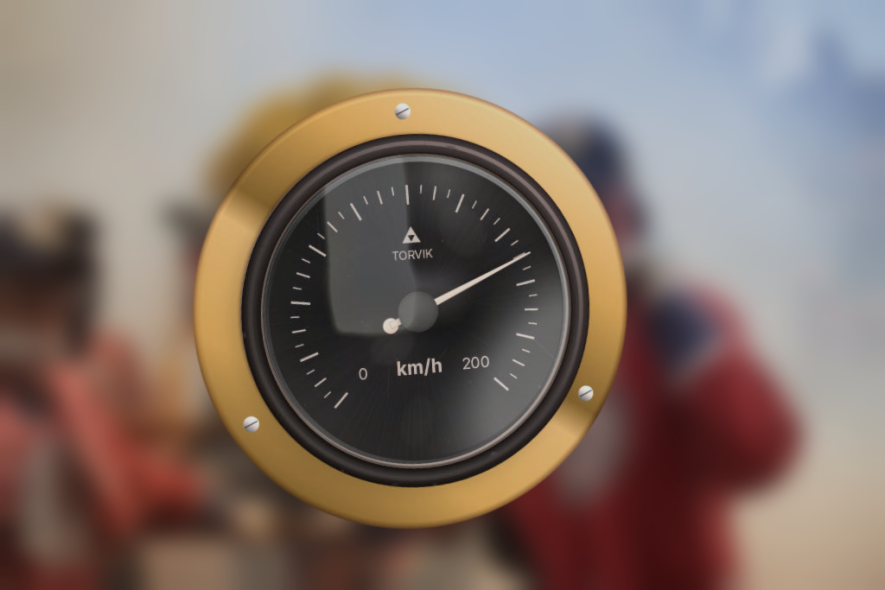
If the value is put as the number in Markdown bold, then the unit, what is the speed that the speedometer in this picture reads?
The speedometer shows **150** km/h
